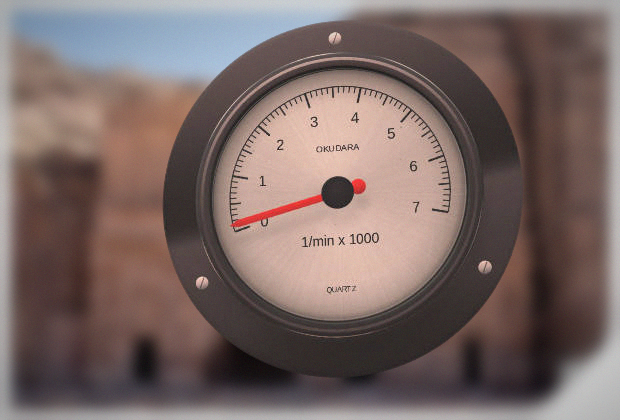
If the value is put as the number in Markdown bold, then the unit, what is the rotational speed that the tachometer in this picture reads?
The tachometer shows **100** rpm
